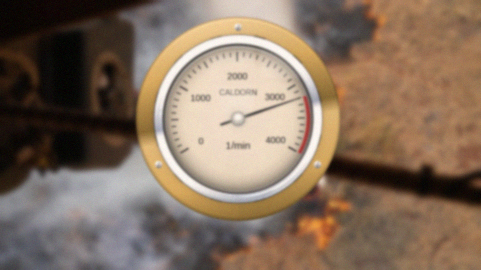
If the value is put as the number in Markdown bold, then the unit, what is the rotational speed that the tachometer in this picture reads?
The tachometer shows **3200** rpm
